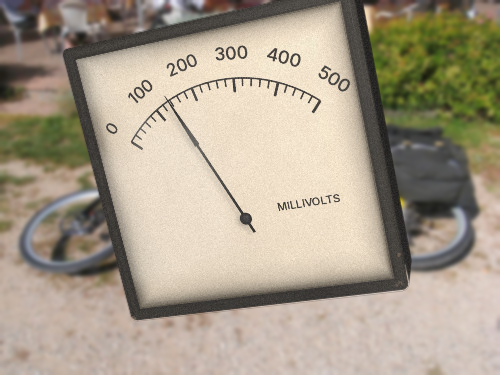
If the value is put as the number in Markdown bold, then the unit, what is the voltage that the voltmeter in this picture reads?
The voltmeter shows **140** mV
